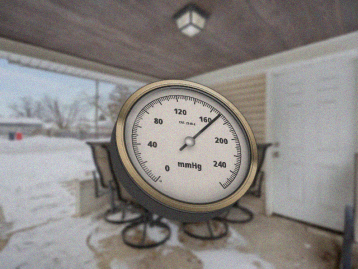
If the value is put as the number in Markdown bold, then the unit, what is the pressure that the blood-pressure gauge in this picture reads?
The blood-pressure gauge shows **170** mmHg
